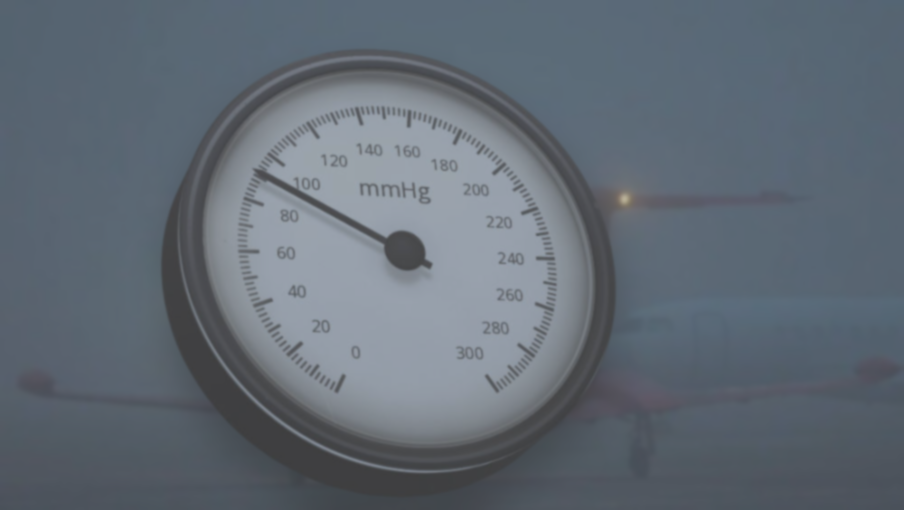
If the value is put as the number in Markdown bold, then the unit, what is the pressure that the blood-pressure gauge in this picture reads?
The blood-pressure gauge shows **90** mmHg
